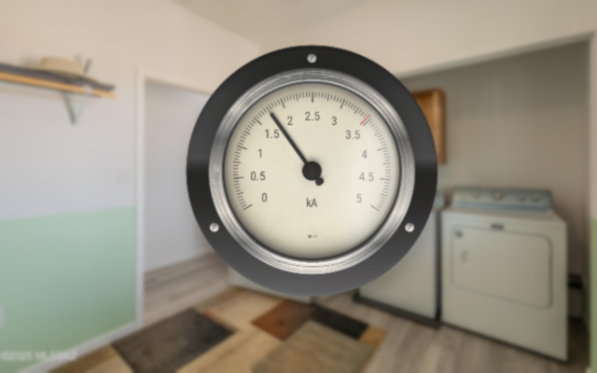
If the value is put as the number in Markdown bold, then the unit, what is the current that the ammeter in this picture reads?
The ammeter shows **1.75** kA
